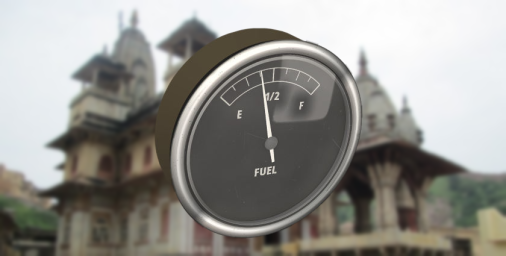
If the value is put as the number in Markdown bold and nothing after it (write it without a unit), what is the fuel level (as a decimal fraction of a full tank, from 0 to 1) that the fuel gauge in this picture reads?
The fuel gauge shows **0.375**
